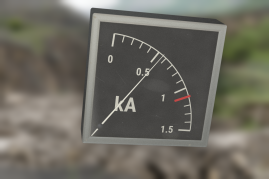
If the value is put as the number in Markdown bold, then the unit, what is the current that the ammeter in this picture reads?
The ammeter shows **0.55** kA
